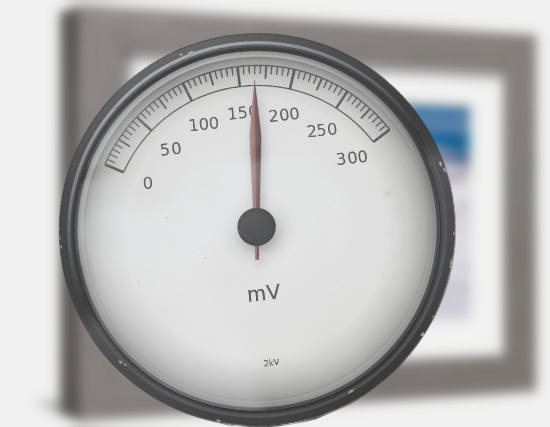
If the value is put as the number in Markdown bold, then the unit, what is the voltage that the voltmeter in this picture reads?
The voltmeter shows **165** mV
